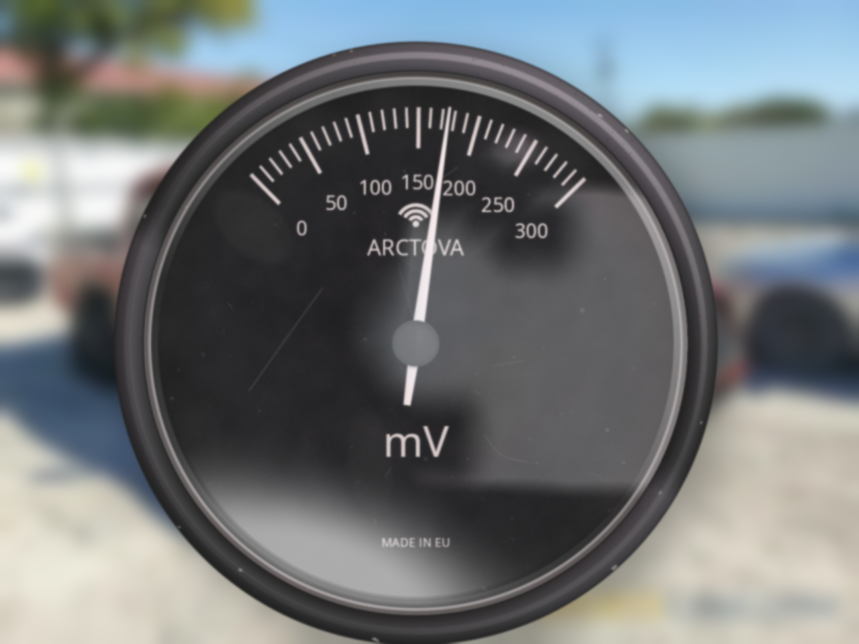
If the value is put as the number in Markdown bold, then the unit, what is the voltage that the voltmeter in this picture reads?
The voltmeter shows **175** mV
